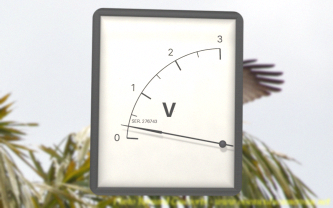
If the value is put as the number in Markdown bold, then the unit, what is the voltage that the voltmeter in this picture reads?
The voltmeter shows **0.25** V
